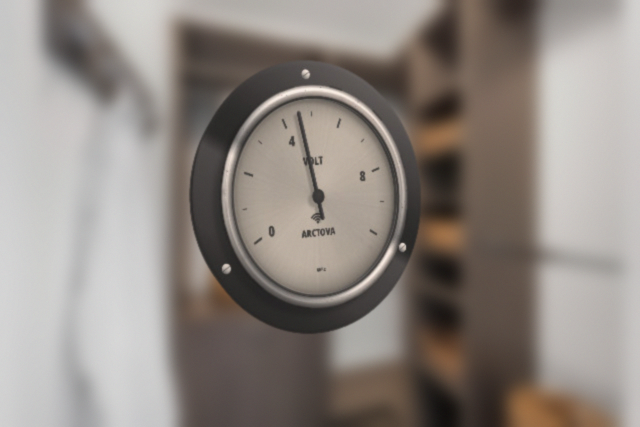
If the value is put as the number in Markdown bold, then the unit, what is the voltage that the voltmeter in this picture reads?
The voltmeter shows **4.5** V
